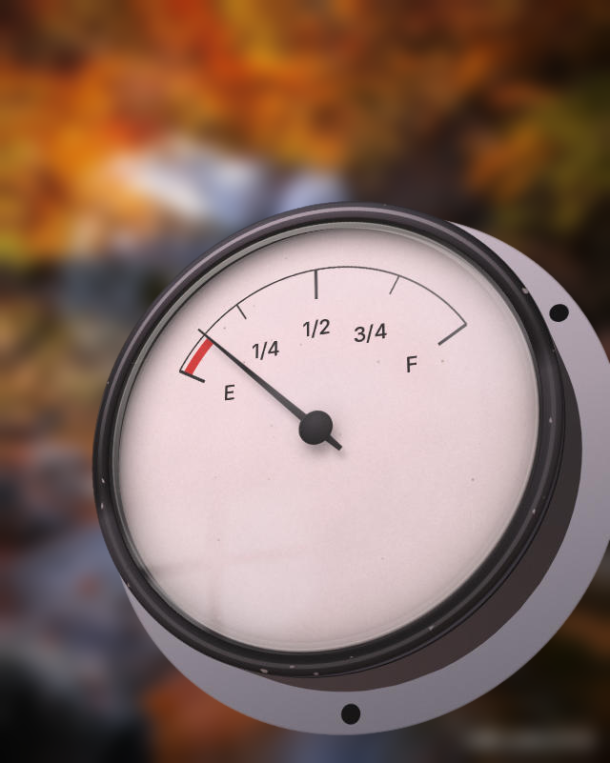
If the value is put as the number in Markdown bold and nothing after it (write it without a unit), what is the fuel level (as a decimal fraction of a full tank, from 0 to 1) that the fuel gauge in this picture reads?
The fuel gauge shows **0.125**
